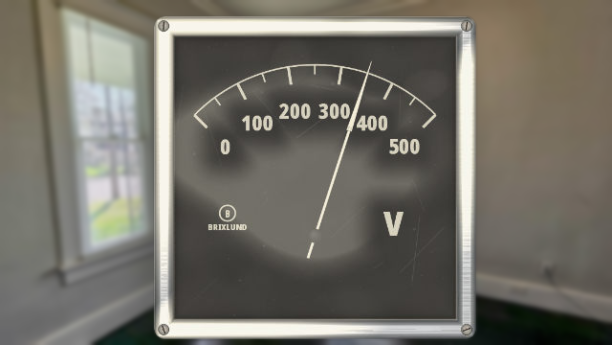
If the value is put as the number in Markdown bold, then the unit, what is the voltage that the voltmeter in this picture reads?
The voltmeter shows **350** V
